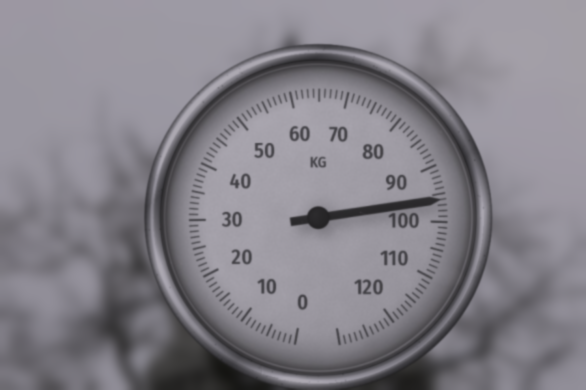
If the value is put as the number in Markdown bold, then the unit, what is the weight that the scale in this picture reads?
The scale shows **96** kg
